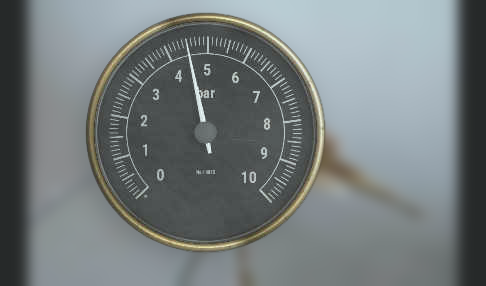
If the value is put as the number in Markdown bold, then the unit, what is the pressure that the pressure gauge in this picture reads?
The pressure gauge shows **4.5** bar
